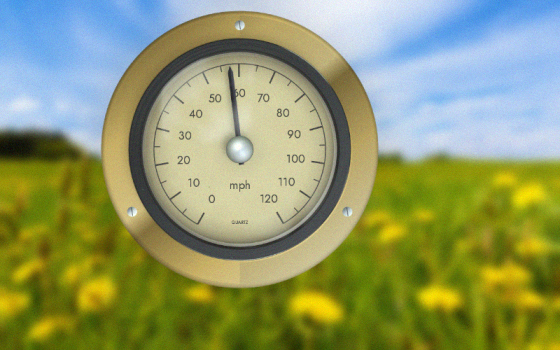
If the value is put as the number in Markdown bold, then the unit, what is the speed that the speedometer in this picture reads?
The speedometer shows **57.5** mph
